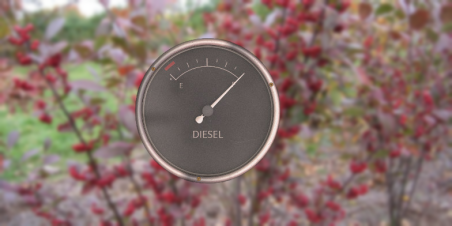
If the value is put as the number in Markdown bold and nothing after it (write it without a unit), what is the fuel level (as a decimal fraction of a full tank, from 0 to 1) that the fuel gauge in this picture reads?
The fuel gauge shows **1**
